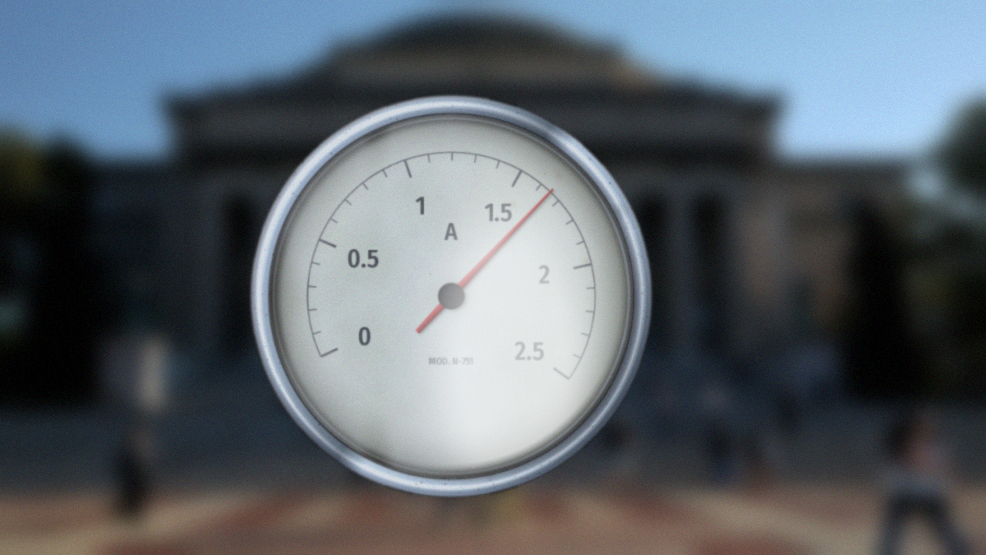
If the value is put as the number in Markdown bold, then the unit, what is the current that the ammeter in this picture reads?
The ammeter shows **1.65** A
